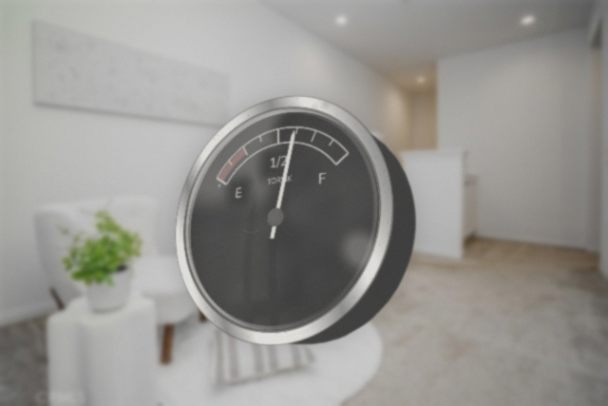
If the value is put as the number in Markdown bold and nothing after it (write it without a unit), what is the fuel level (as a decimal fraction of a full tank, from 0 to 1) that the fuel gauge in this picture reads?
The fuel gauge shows **0.625**
